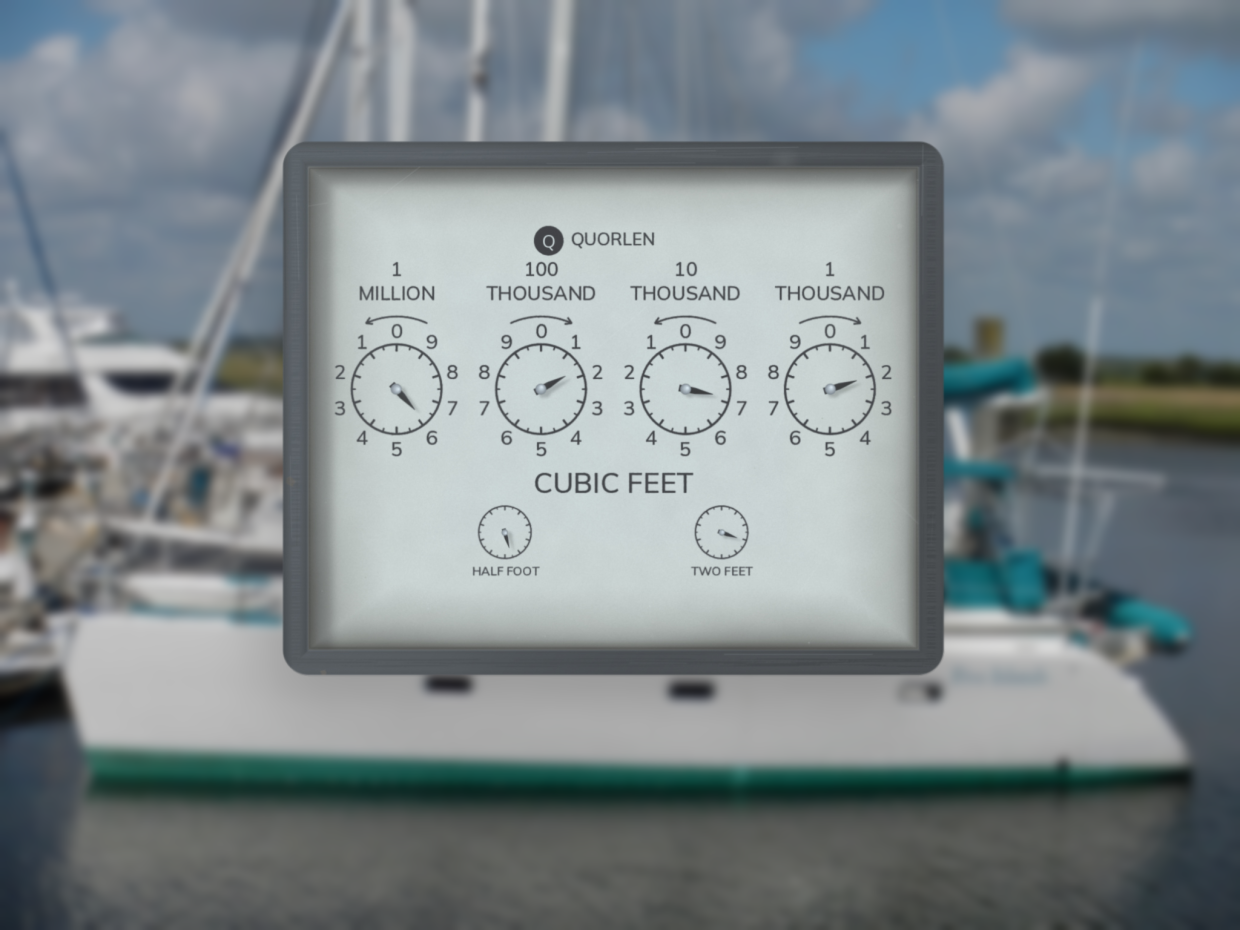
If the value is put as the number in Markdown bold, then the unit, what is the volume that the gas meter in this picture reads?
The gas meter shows **617200** ft³
